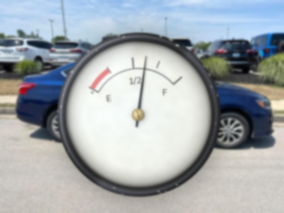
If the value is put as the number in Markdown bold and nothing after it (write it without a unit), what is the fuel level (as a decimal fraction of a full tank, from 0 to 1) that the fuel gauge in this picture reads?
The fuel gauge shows **0.625**
